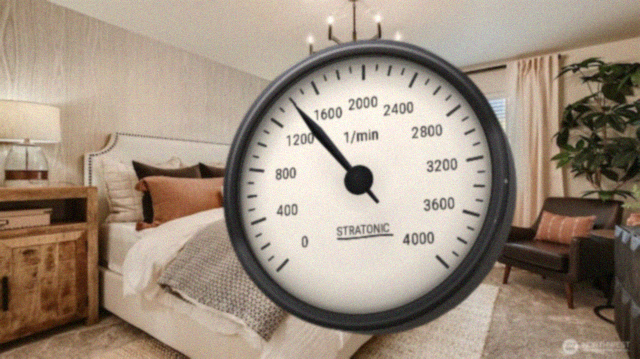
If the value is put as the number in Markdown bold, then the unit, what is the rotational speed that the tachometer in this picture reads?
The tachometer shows **1400** rpm
